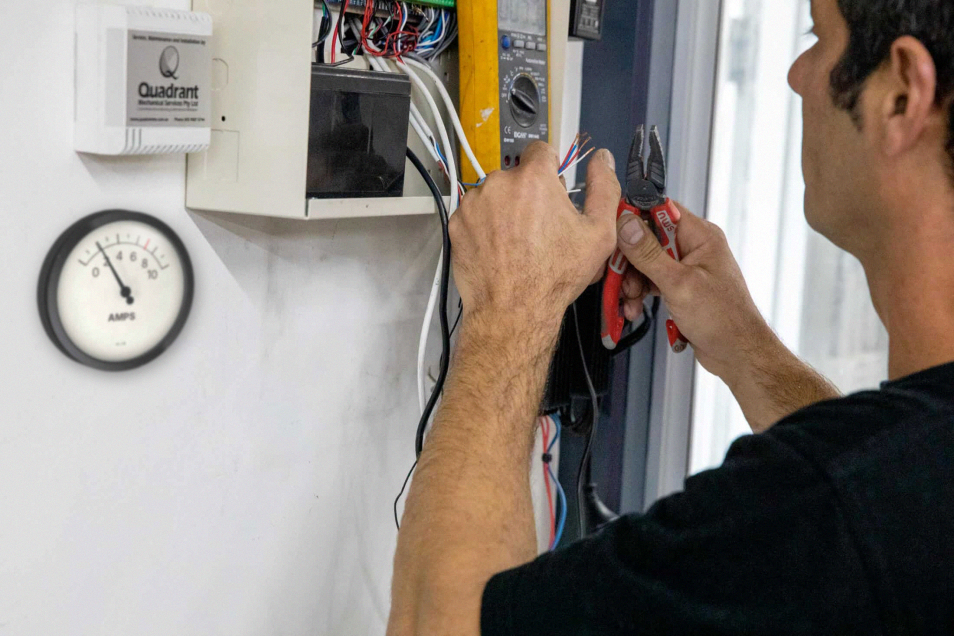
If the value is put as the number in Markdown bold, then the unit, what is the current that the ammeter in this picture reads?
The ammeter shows **2** A
